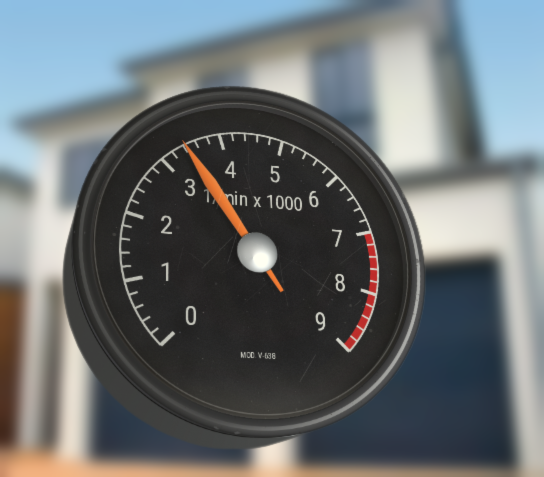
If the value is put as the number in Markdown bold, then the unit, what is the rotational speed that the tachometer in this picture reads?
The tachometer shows **3400** rpm
